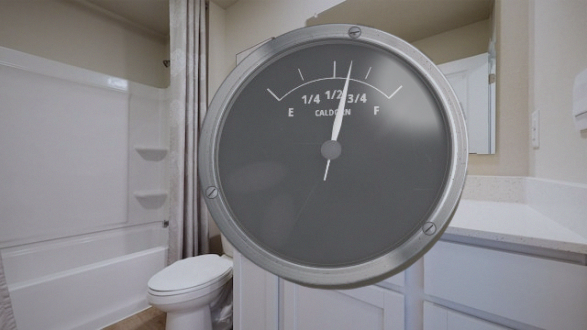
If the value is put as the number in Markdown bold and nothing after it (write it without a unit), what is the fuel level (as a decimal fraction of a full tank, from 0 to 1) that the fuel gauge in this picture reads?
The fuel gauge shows **0.625**
